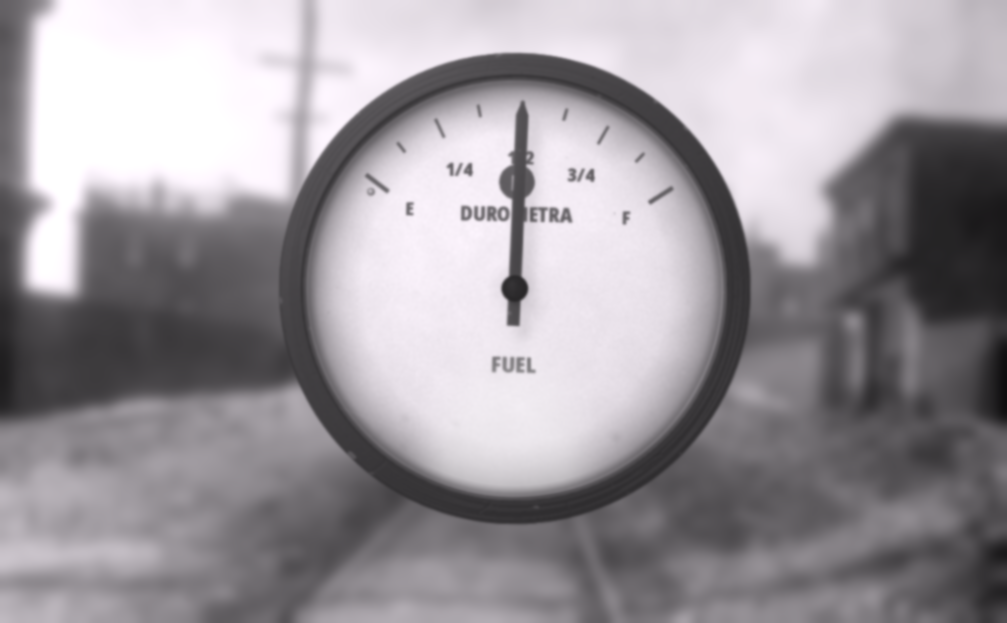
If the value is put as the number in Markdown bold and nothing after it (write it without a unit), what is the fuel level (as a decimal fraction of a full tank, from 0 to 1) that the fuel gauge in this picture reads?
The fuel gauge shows **0.5**
